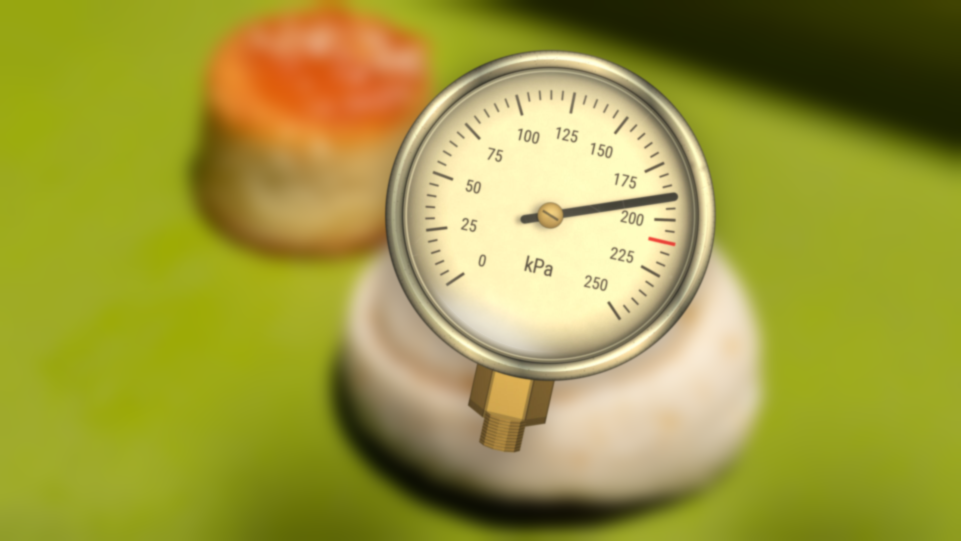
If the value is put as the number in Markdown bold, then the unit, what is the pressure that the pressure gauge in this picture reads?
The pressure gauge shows **190** kPa
